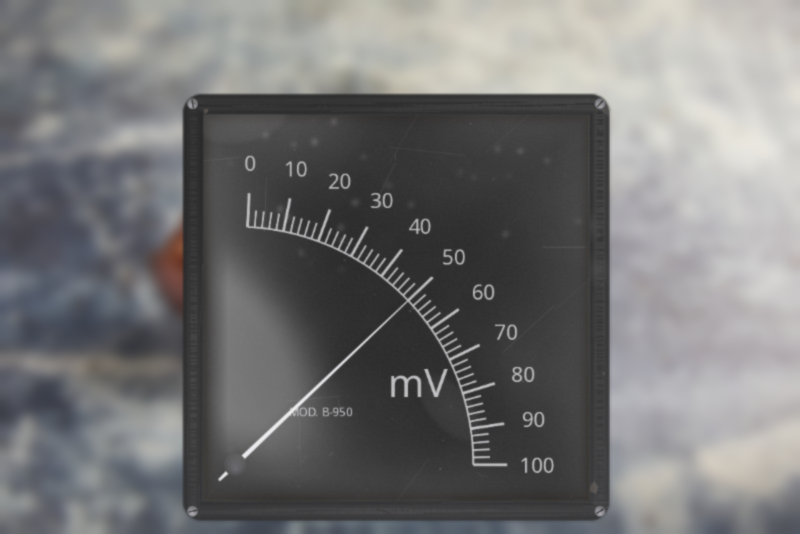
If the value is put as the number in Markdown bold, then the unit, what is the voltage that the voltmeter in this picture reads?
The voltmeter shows **50** mV
